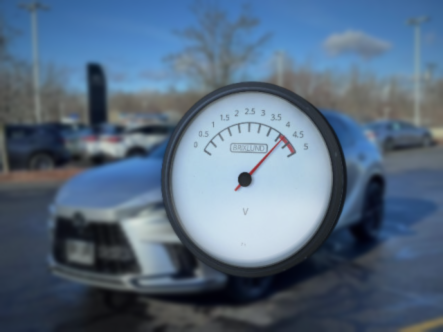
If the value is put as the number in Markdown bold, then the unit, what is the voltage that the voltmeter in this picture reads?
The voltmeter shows **4.25** V
